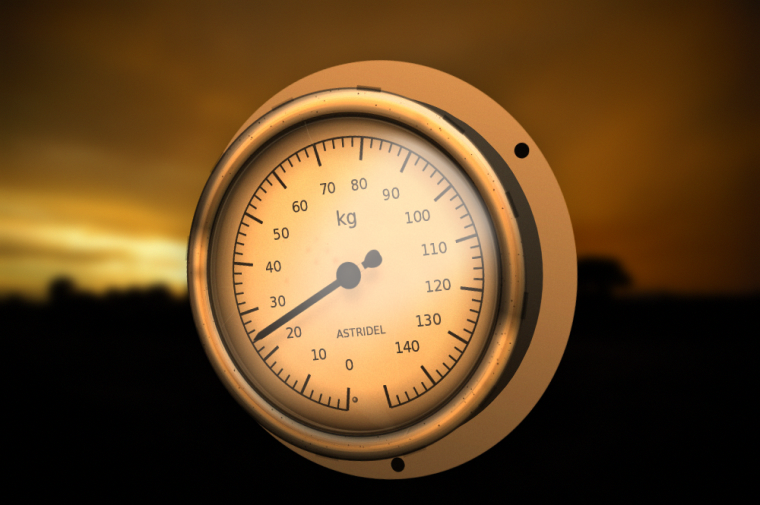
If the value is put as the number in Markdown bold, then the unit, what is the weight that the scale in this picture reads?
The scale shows **24** kg
